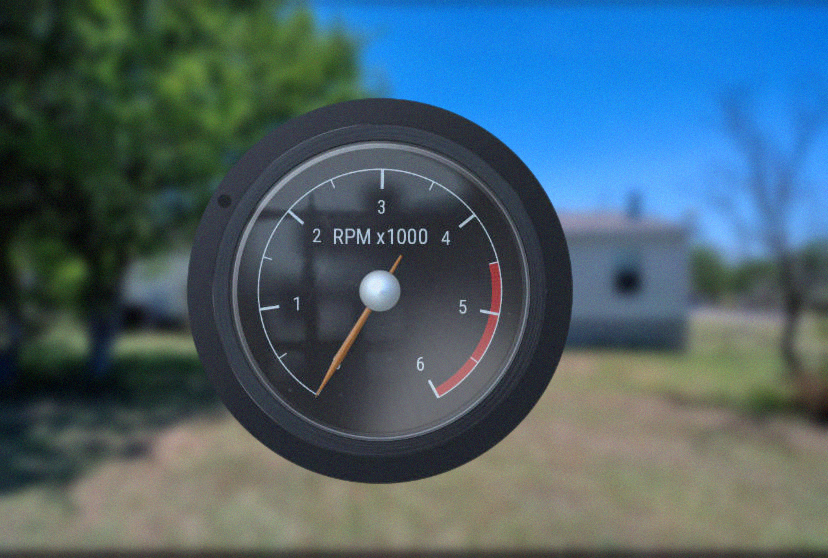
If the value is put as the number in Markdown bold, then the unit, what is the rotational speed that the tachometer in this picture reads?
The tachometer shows **0** rpm
